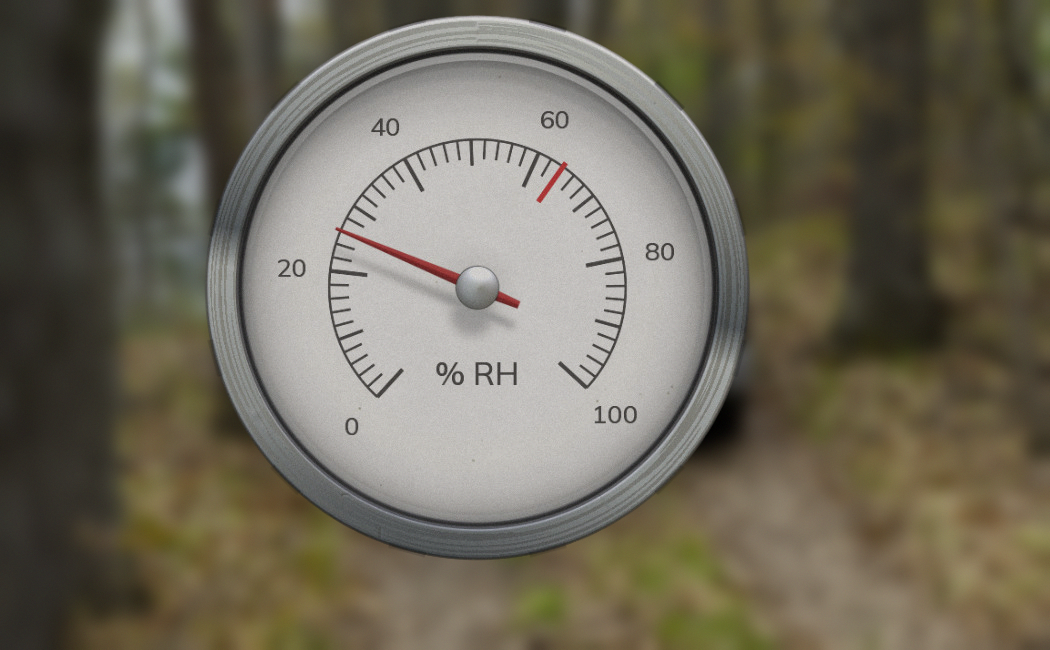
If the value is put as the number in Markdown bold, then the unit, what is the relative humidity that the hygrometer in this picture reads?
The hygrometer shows **26** %
